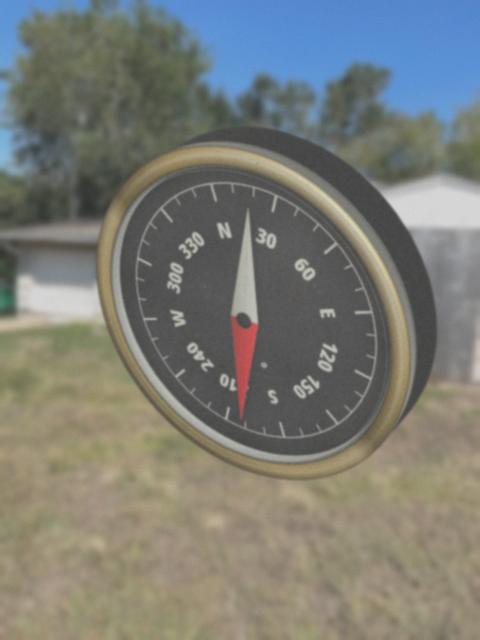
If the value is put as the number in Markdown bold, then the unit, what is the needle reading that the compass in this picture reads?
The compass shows **200** °
